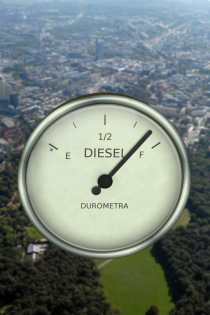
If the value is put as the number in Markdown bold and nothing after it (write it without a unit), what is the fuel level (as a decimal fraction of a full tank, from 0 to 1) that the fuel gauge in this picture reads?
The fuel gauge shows **0.875**
